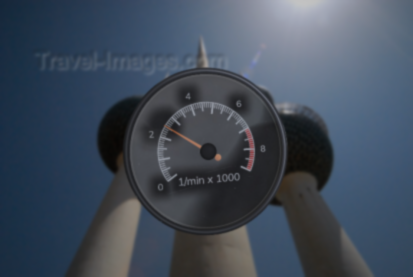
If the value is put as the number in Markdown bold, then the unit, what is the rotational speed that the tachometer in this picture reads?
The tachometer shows **2500** rpm
